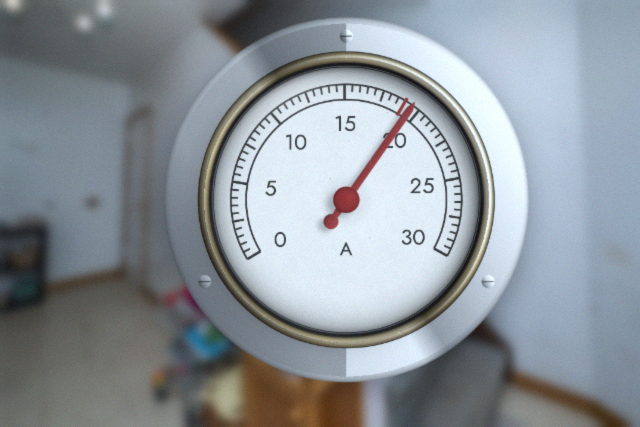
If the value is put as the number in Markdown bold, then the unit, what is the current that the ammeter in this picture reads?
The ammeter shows **19.5** A
